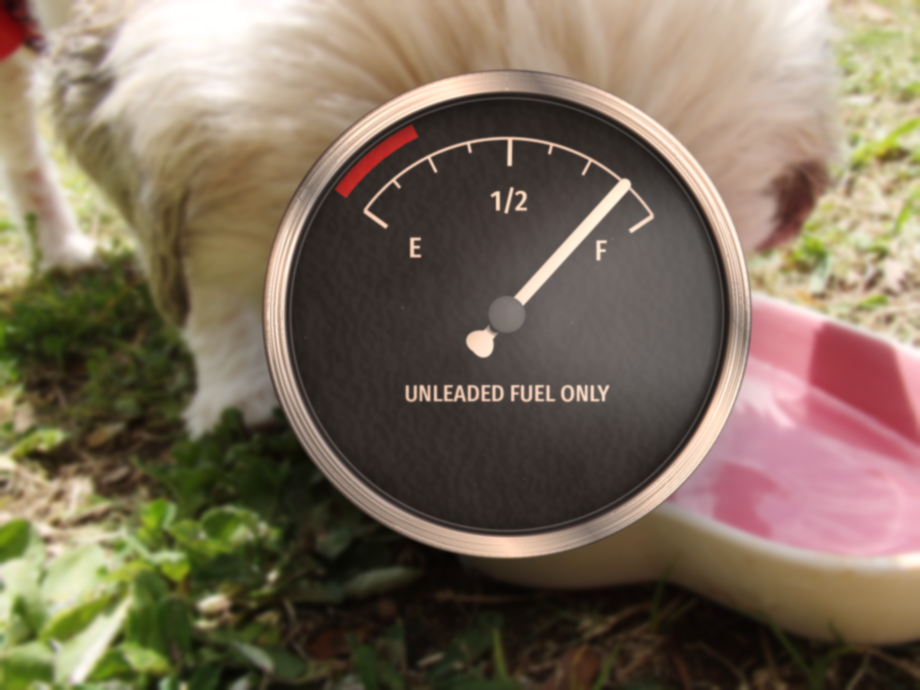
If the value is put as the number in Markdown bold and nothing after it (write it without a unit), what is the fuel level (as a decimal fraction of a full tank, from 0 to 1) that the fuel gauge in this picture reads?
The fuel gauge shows **0.875**
